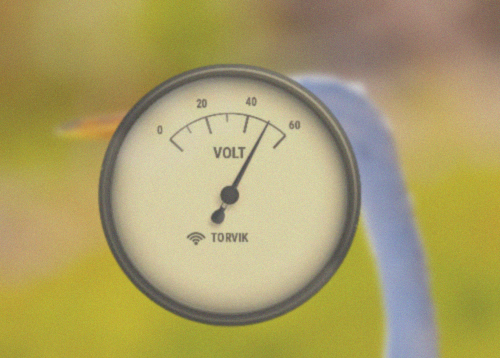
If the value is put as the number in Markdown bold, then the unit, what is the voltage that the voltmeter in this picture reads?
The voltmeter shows **50** V
